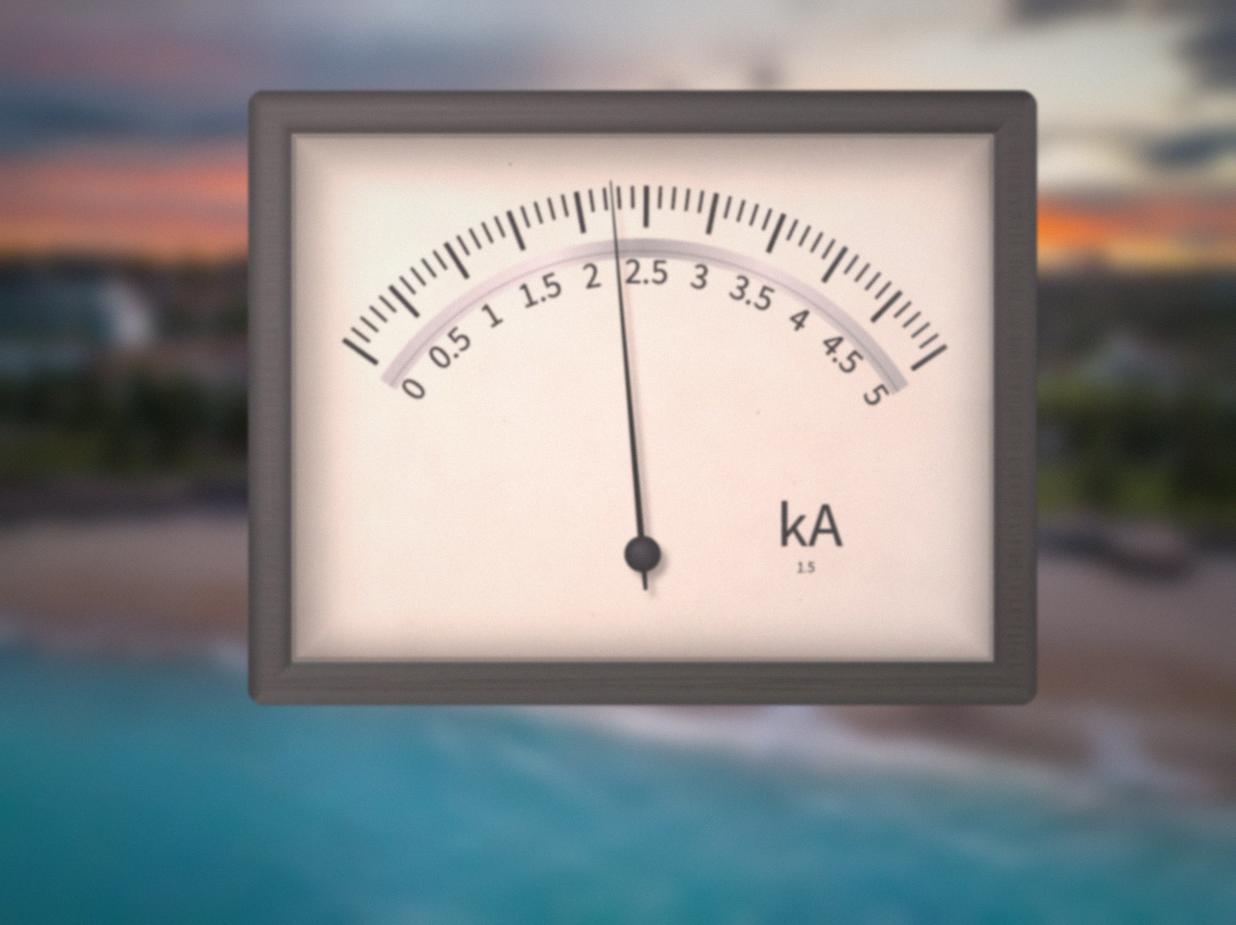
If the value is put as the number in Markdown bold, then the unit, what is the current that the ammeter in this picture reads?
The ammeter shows **2.25** kA
